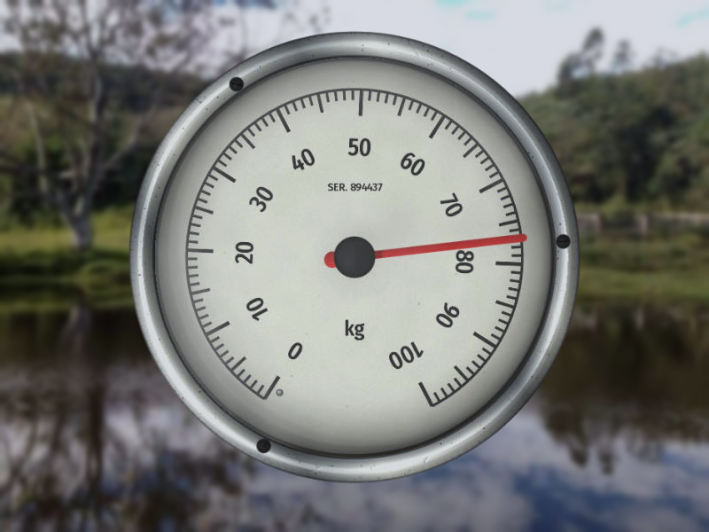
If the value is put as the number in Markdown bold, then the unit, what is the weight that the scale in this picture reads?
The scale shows **77** kg
